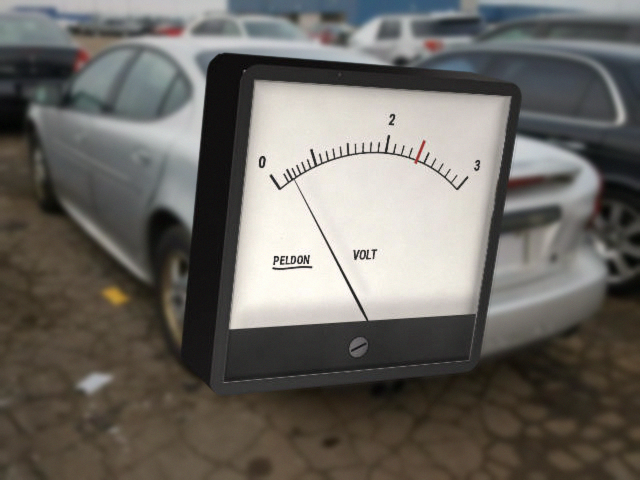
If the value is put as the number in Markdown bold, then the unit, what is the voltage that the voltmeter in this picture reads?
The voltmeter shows **0.5** V
